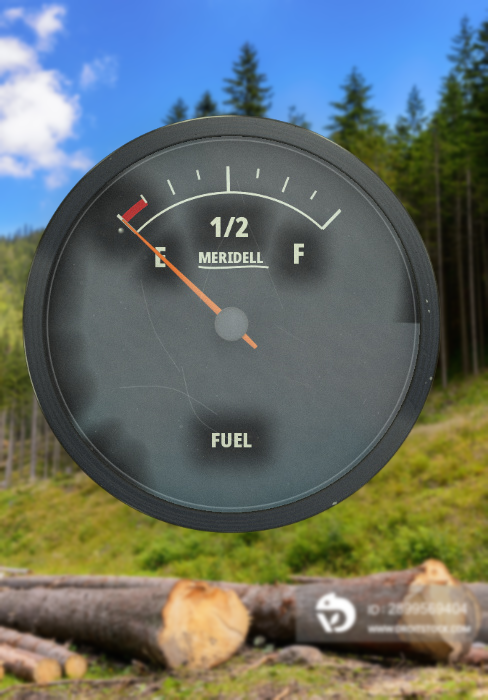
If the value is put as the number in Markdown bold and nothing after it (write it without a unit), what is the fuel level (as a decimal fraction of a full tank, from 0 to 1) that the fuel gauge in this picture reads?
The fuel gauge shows **0**
